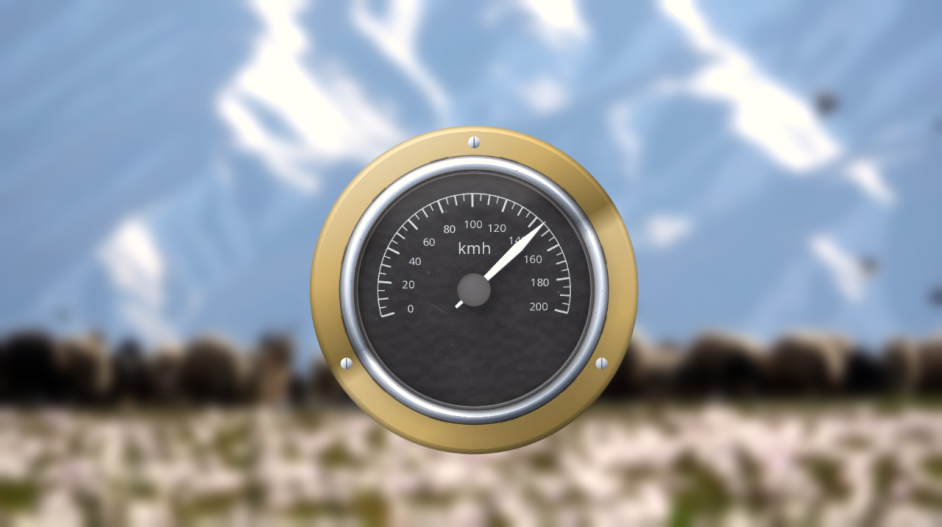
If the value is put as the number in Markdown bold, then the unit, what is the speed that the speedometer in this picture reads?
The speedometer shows **145** km/h
